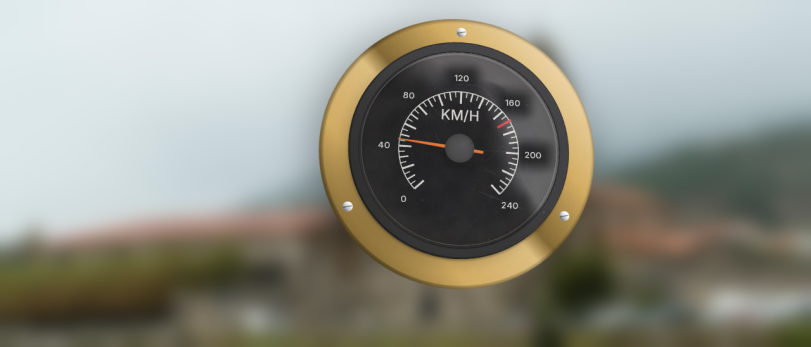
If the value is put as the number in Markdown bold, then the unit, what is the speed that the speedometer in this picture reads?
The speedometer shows **45** km/h
